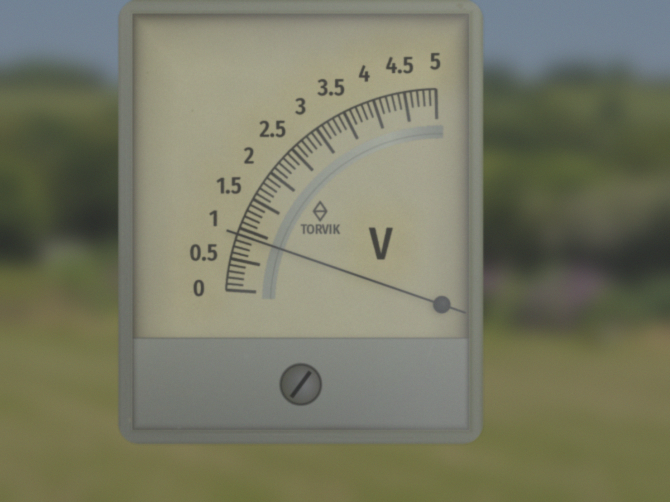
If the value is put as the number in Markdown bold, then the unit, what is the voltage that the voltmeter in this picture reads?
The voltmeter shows **0.9** V
